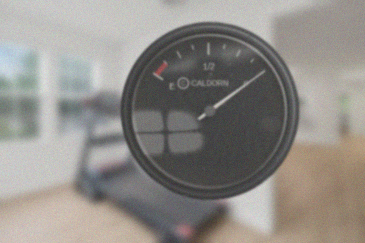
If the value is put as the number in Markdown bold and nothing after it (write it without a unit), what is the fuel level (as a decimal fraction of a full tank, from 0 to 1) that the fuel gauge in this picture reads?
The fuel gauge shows **1**
